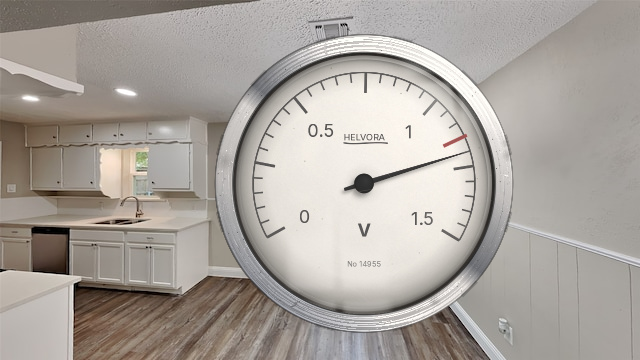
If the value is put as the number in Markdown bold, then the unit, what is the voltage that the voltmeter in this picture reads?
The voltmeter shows **1.2** V
